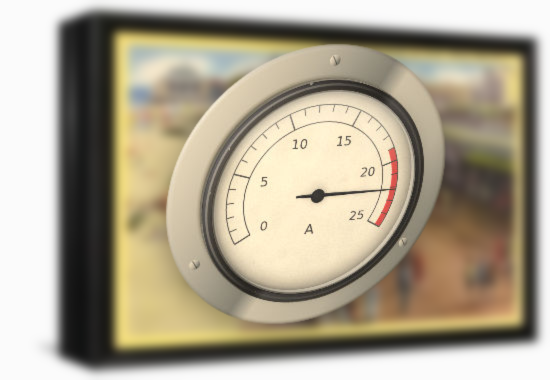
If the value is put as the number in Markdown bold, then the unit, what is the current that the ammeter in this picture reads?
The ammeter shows **22** A
